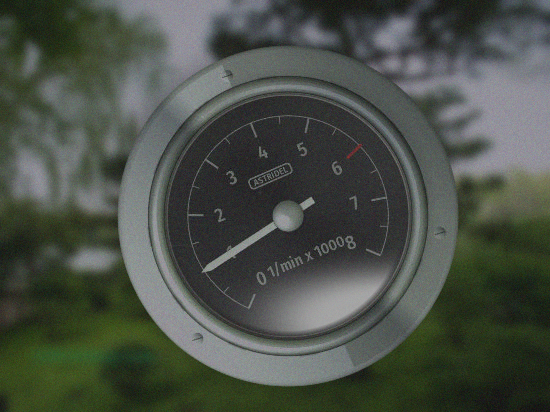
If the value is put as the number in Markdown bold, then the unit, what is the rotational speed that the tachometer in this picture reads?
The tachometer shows **1000** rpm
